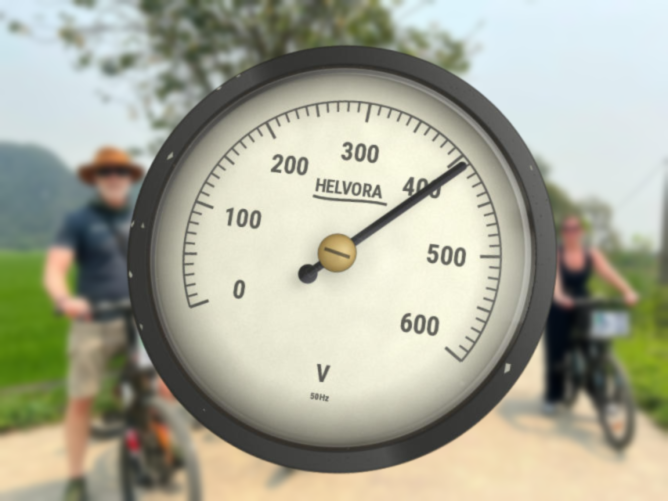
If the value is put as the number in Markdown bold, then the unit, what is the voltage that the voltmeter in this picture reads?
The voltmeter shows **410** V
